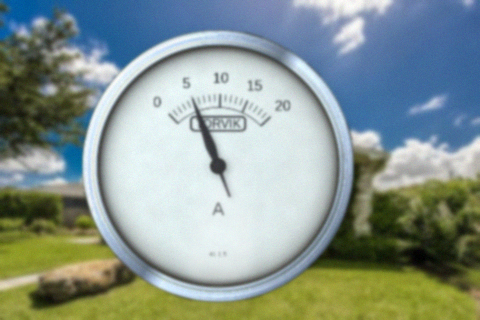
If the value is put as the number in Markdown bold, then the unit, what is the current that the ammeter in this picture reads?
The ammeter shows **5** A
